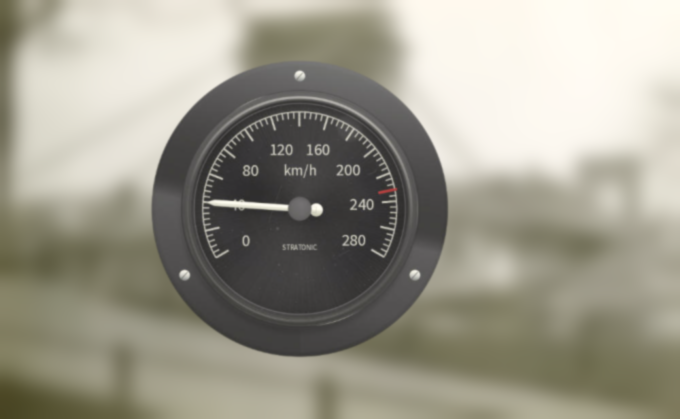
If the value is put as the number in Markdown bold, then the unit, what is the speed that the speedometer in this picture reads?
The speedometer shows **40** km/h
